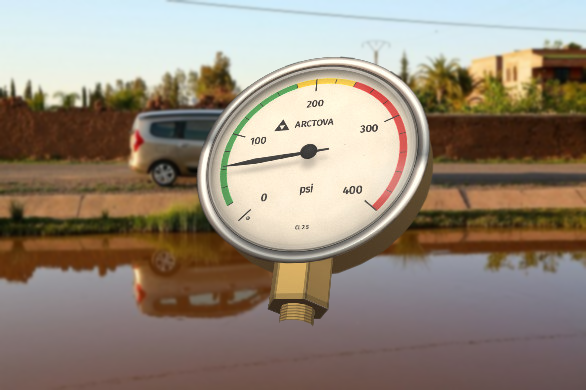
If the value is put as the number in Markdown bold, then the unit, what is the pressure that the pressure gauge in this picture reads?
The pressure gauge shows **60** psi
